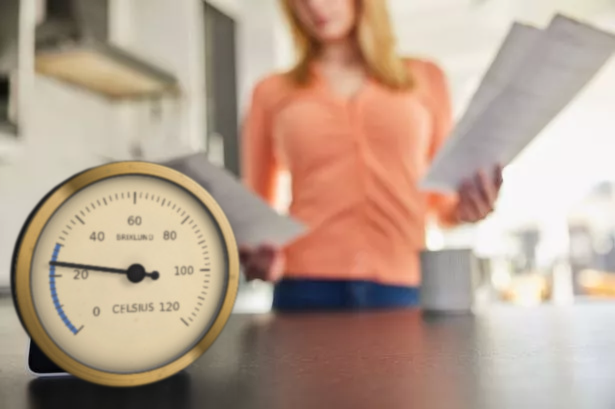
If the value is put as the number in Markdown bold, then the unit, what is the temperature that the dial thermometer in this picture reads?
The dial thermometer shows **24** °C
